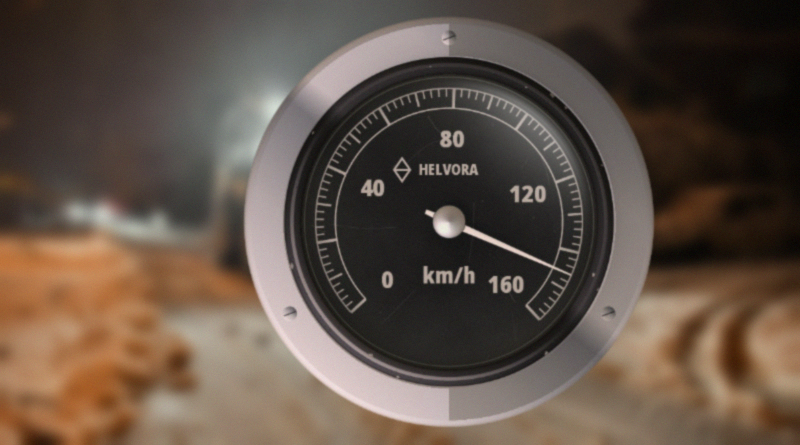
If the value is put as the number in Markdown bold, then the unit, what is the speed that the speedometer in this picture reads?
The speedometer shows **146** km/h
